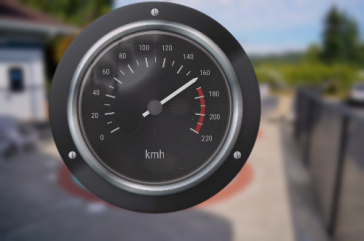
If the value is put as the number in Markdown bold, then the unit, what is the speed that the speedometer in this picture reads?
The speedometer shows **160** km/h
